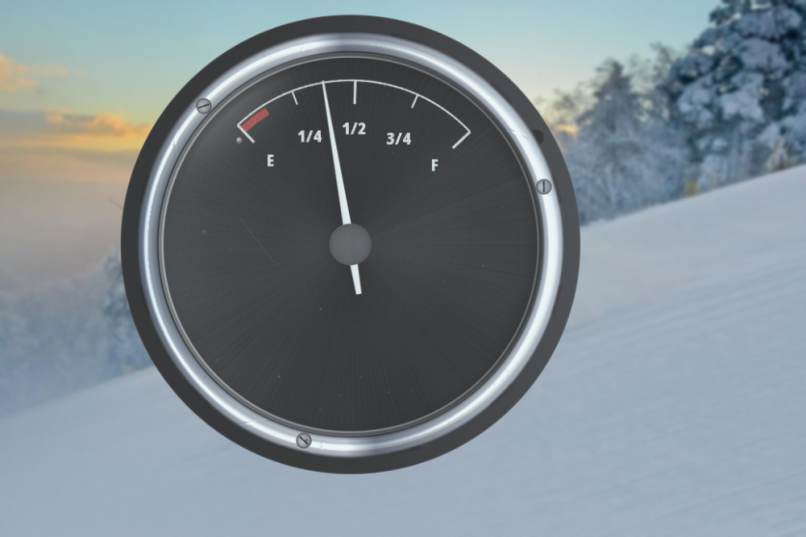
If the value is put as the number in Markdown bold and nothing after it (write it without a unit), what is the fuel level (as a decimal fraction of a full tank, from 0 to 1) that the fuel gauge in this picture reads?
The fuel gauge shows **0.375**
